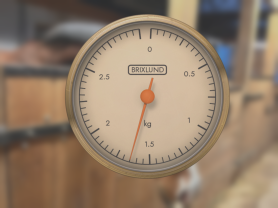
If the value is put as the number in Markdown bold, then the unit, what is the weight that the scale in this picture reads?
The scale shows **1.65** kg
